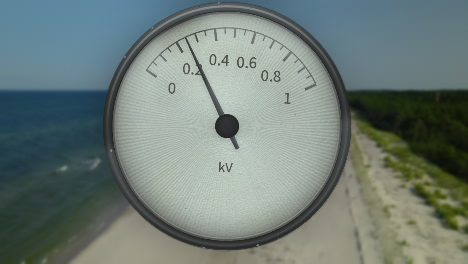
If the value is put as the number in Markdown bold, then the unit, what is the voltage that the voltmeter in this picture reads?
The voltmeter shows **0.25** kV
